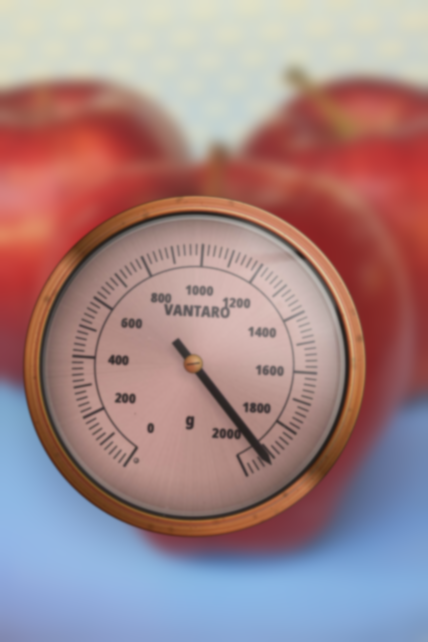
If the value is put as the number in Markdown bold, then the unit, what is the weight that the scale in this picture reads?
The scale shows **1920** g
